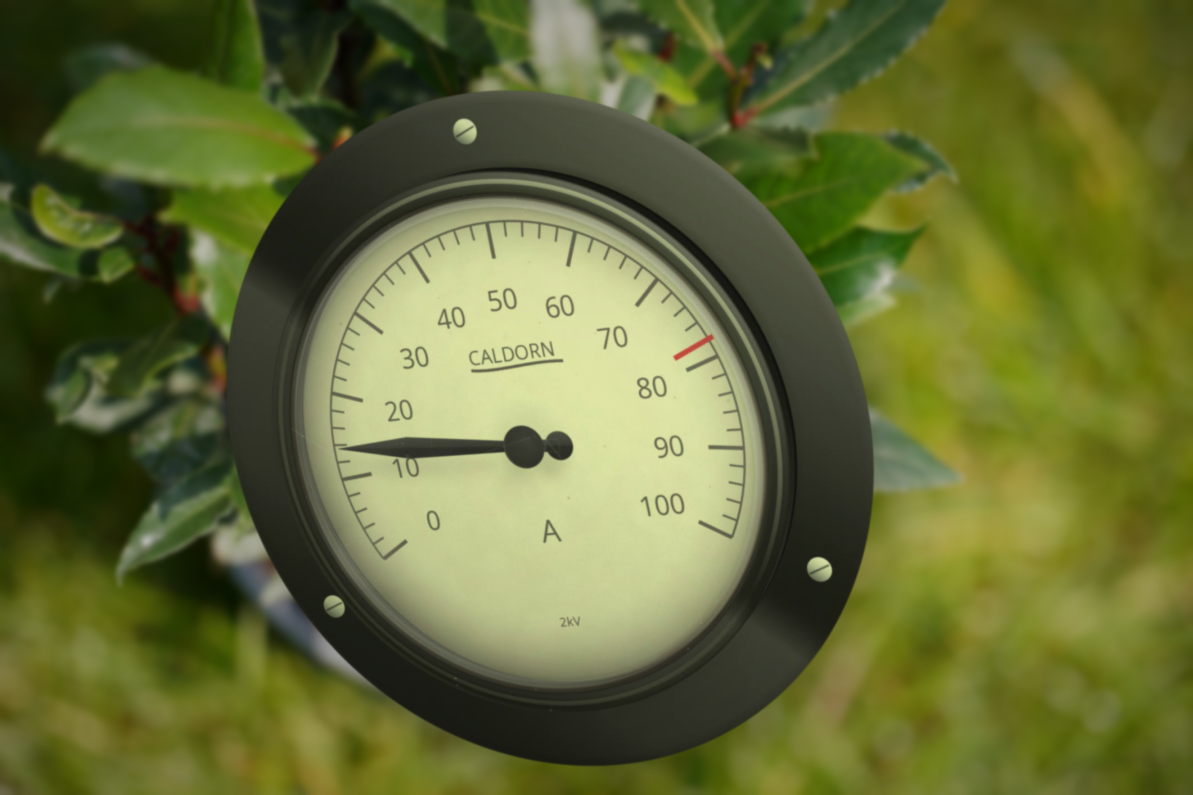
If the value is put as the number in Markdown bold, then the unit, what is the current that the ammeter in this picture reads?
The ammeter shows **14** A
